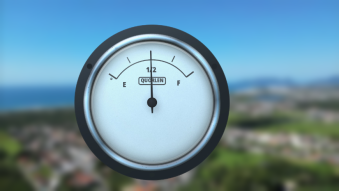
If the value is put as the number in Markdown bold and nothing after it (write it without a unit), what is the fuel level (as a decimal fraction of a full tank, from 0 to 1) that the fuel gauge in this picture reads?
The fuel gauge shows **0.5**
